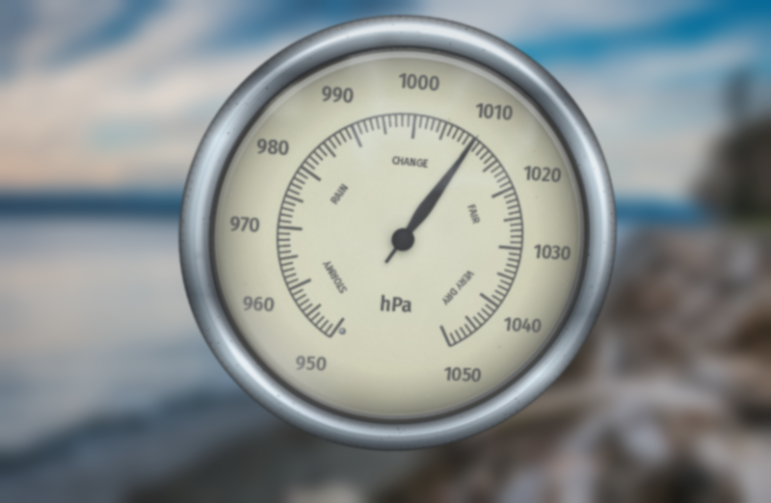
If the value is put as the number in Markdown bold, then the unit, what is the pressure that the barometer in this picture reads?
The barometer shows **1010** hPa
